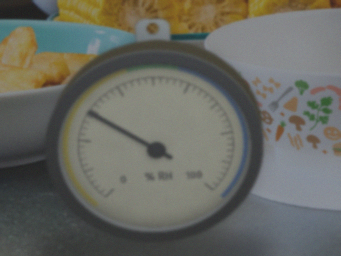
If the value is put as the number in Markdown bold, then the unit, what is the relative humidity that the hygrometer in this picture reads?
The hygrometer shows **30** %
